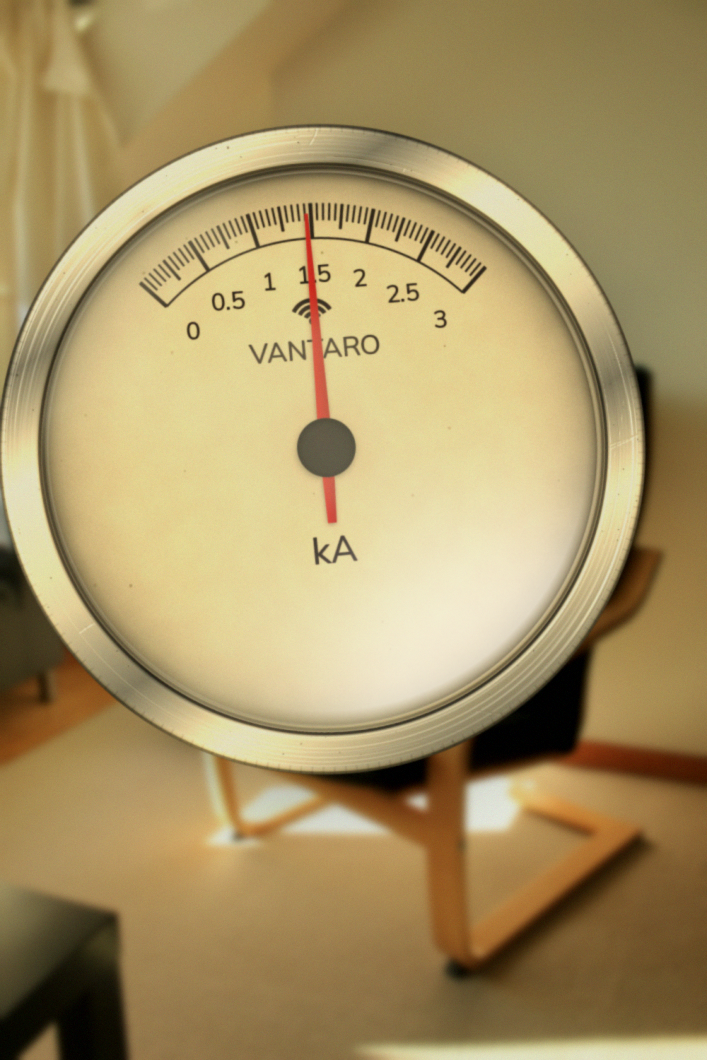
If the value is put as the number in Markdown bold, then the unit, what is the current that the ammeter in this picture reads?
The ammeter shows **1.45** kA
